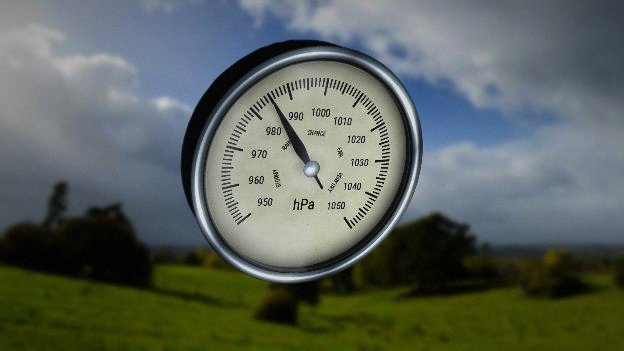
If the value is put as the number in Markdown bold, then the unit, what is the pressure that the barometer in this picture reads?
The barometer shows **985** hPa
